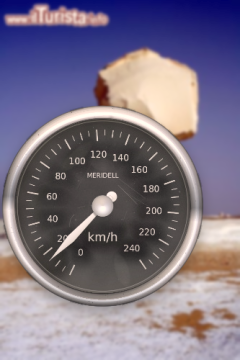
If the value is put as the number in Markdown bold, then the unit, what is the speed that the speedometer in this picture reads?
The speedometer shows **15** km/h
